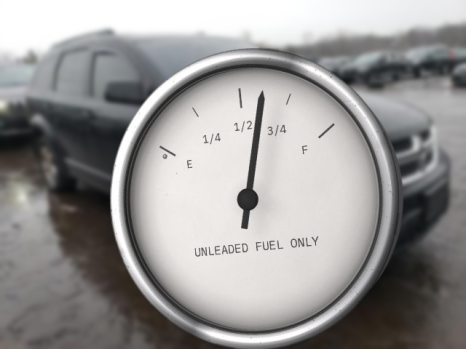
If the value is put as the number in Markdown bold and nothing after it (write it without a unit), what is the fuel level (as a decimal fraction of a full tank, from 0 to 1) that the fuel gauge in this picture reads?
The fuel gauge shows **0.625**
